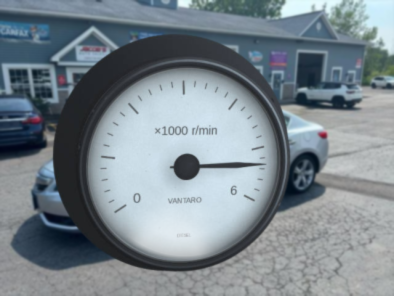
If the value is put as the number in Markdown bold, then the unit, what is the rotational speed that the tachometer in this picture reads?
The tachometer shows **5300** rpm
